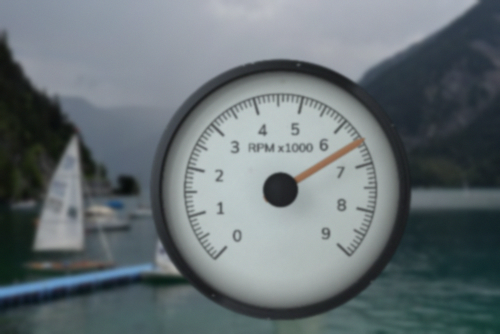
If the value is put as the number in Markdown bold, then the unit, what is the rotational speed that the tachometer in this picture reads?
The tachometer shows **6500** rpm
